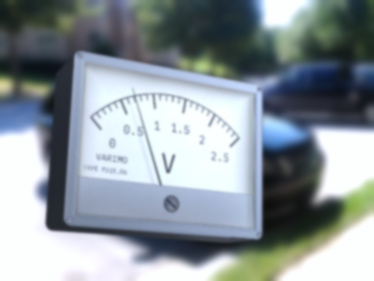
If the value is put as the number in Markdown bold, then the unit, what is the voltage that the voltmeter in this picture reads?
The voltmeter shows **0.7** V
